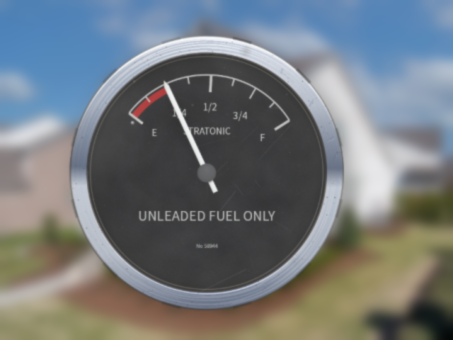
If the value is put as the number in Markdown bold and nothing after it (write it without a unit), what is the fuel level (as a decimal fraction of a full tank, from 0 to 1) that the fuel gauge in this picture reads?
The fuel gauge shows **0.25**
